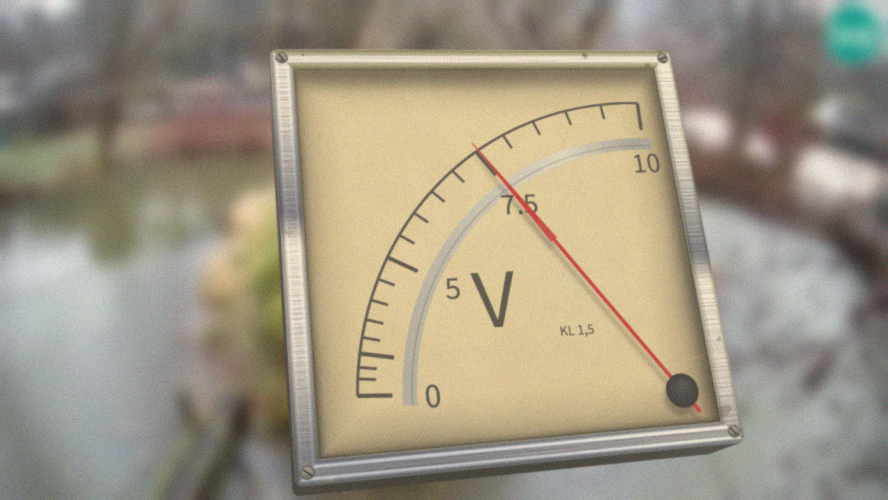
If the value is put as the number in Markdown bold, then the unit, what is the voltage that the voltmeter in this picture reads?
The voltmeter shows **7.5** V
